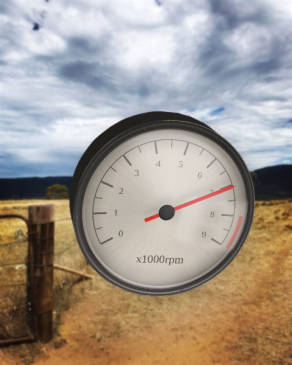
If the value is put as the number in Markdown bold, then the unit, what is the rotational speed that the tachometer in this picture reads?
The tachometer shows **7000** rpm
